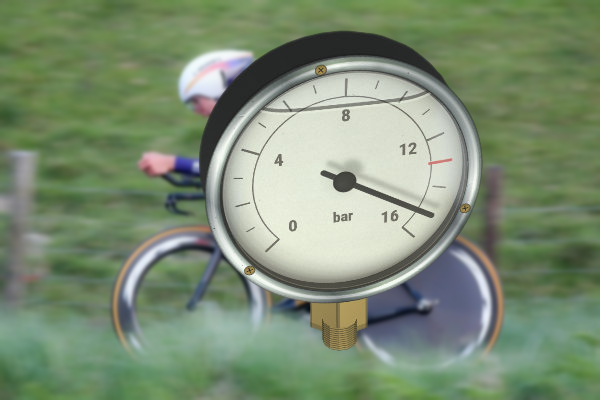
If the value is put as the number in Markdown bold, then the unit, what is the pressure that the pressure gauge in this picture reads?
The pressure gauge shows **15** bar
